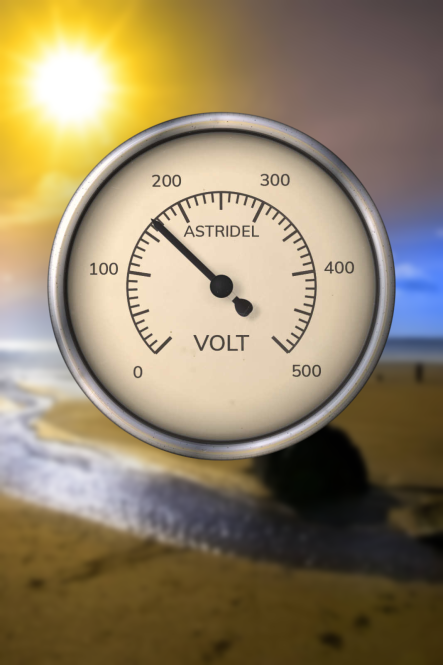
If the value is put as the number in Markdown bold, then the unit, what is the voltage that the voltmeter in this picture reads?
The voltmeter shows **165** V
